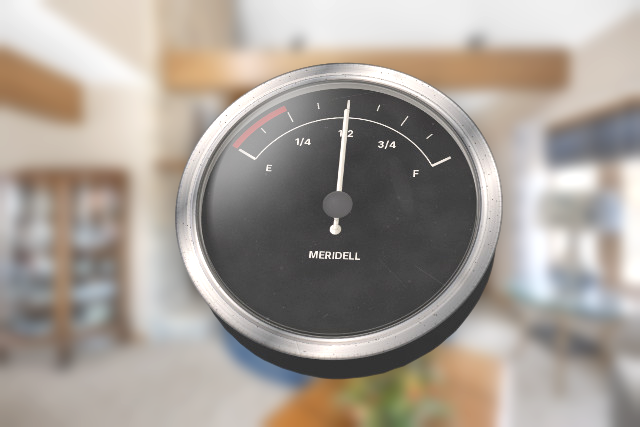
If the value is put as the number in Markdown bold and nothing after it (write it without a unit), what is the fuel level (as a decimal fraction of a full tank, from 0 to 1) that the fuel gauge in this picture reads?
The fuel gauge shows **0.5**
